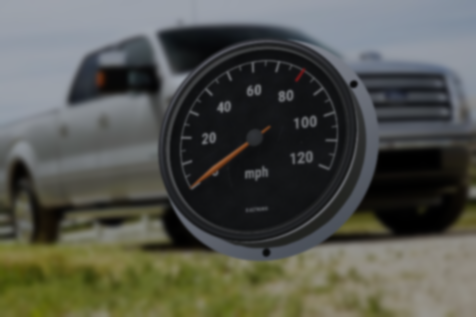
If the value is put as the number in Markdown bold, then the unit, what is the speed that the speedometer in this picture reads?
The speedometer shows **0** mph
